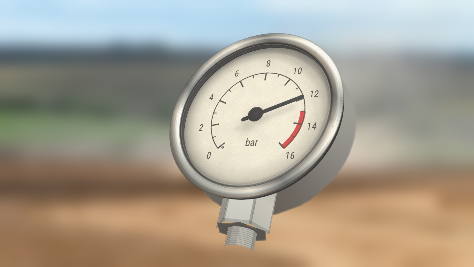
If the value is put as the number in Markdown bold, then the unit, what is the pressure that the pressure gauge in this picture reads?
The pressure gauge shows **12** bar
